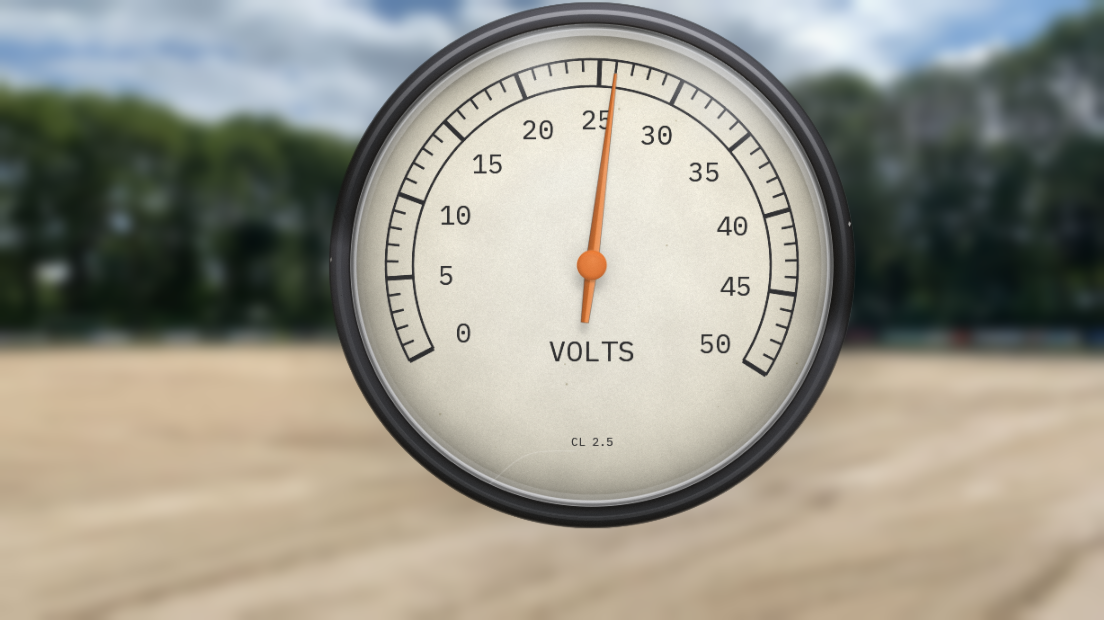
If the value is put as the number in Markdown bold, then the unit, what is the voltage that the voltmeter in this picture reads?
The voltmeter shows **26** V
